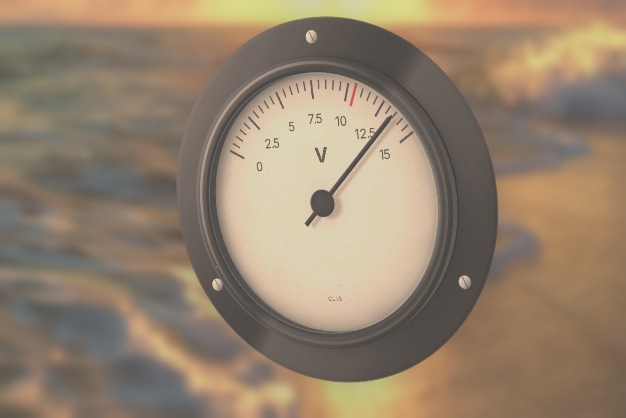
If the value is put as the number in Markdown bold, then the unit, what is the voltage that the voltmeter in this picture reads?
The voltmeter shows **13.5** V
